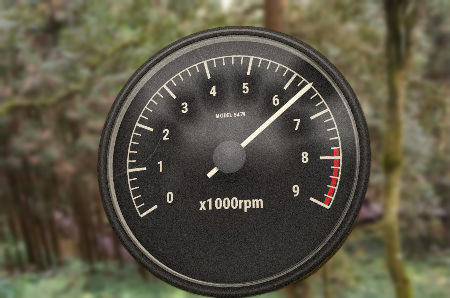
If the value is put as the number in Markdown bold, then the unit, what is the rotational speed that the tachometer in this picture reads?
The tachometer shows **6400** rpm
